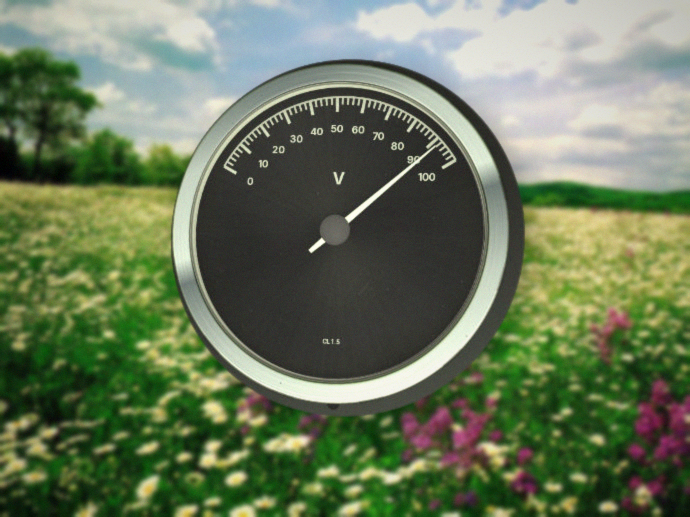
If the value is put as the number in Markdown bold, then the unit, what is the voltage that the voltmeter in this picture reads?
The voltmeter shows **92** V
